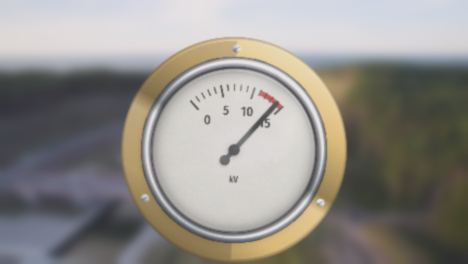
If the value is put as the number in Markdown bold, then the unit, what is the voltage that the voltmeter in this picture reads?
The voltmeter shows **14** kV
